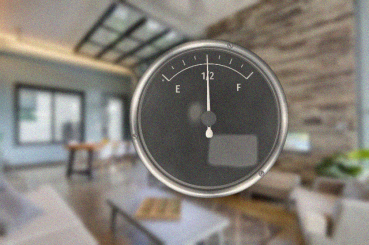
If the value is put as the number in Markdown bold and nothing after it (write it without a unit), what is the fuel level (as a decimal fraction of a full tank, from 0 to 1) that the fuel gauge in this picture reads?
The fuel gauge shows **0.5**
